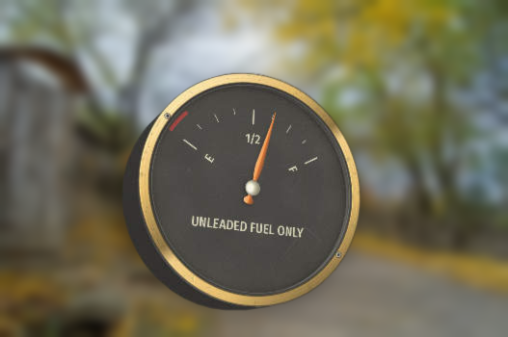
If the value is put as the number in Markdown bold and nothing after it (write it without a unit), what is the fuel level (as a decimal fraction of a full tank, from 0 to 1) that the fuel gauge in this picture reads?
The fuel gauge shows **0.625**
